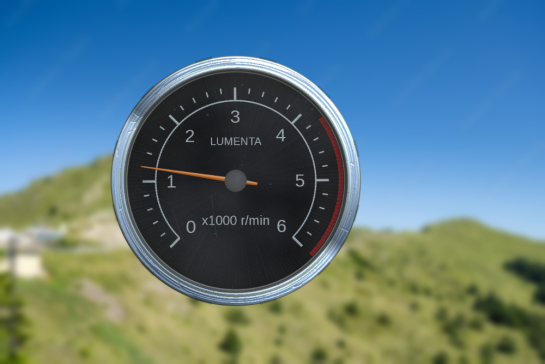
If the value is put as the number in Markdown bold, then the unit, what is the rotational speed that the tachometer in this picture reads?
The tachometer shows **1200** rpm
